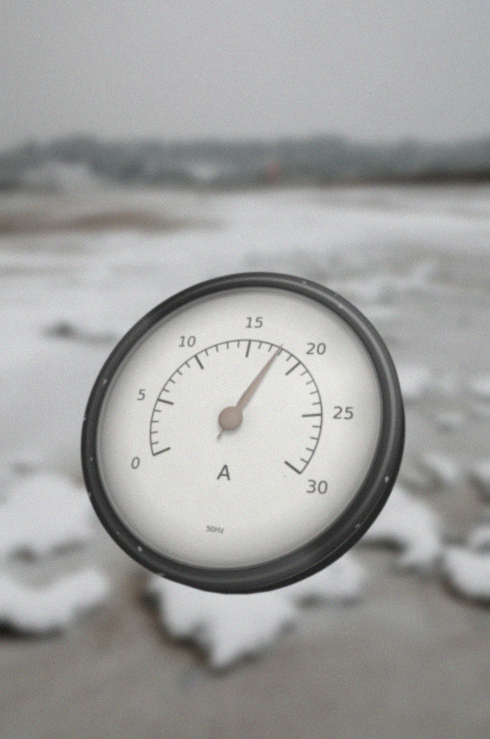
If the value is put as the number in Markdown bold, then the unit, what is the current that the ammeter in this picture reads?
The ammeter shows **18** A
